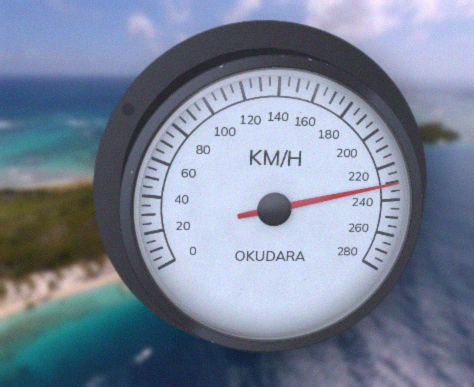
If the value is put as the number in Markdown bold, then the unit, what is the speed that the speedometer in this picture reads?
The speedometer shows **230** km/h
